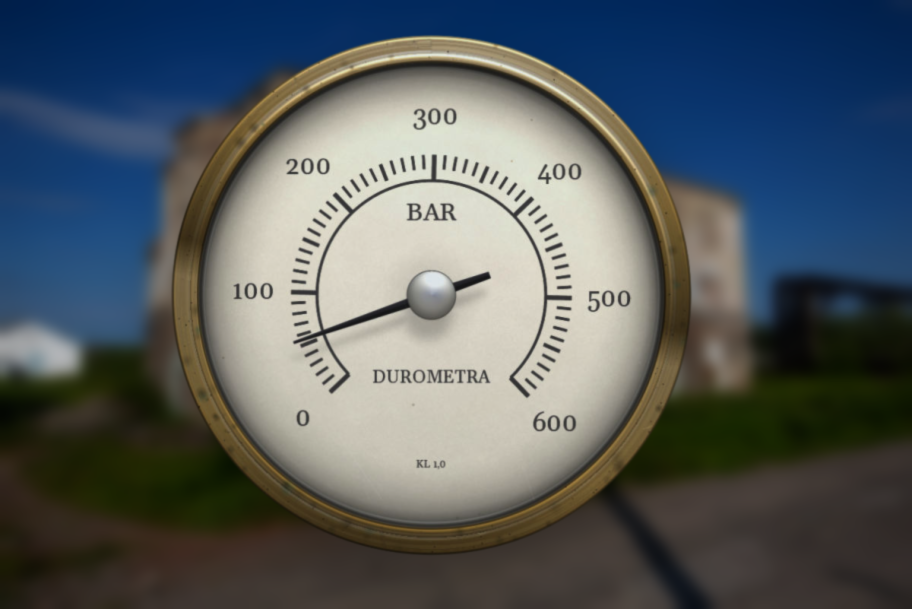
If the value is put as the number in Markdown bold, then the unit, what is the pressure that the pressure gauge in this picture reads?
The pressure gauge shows **55** bar
